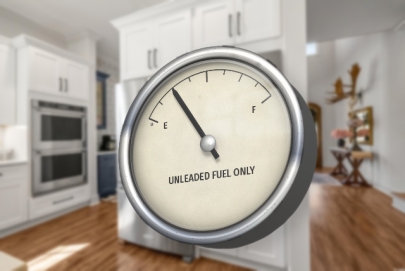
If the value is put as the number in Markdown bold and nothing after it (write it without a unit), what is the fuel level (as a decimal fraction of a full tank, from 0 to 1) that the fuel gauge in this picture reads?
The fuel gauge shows **0.25**
